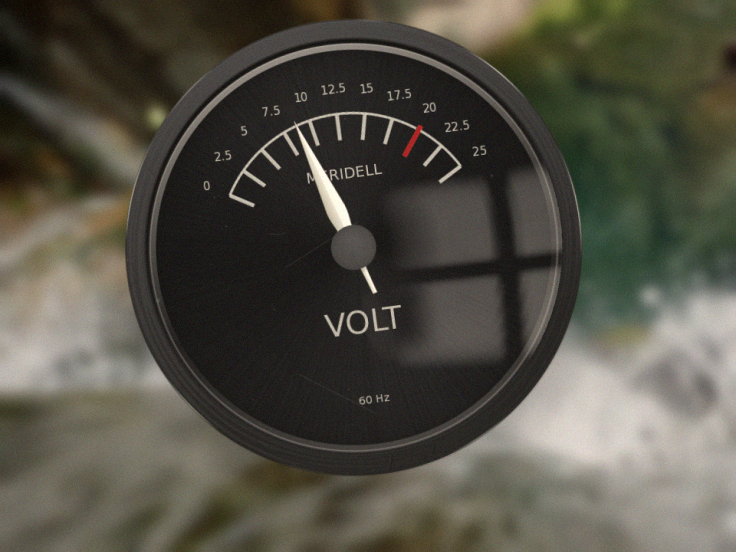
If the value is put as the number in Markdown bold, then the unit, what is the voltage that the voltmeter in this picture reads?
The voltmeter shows **8.75** V
